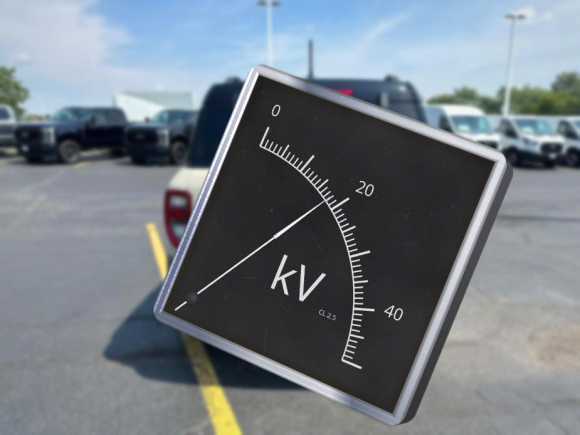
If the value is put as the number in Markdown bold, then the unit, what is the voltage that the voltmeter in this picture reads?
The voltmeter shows **18** kV
